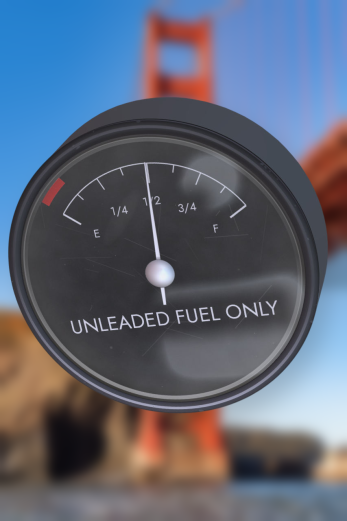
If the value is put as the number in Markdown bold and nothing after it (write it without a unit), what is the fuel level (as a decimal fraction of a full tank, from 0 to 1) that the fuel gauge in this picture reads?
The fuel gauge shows **0.5**
